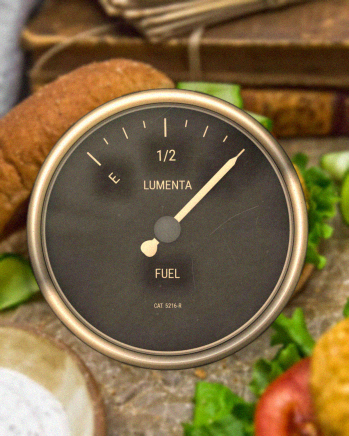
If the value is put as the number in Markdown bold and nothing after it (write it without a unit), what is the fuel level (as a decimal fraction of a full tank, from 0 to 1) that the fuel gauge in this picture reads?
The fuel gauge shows **1**
